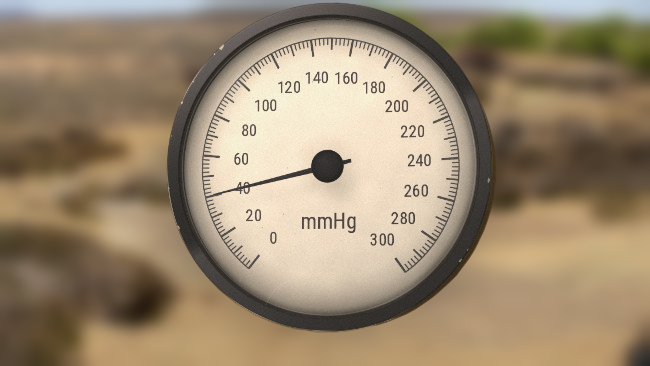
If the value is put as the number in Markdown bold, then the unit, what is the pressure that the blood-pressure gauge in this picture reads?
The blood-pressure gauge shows **40** mmHg
